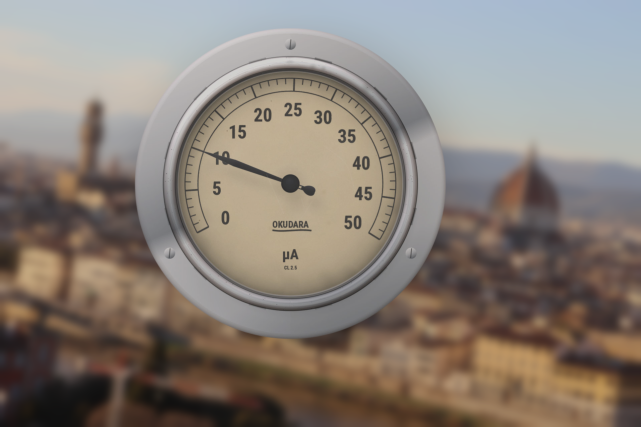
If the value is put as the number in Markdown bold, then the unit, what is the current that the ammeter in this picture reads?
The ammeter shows **10** µA
